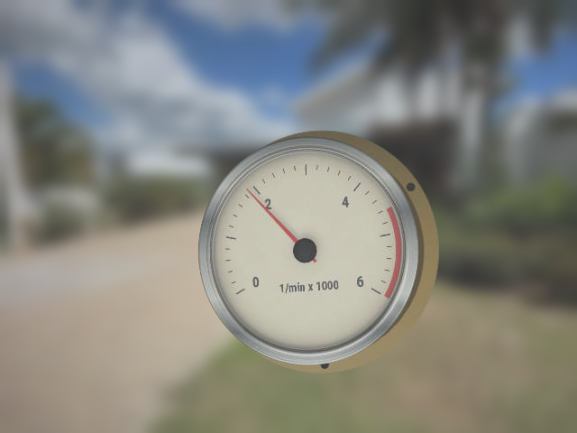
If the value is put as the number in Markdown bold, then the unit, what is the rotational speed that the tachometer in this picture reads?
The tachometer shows **1900** rpm
